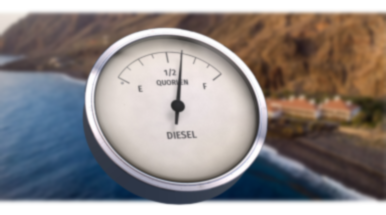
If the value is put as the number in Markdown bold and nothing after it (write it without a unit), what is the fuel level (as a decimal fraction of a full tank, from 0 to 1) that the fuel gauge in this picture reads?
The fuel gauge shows **0.625**
